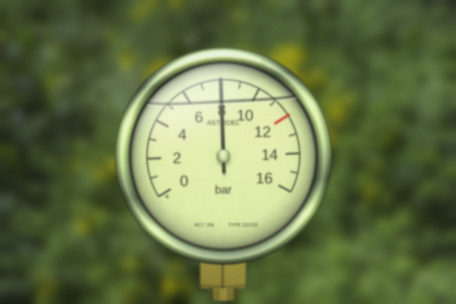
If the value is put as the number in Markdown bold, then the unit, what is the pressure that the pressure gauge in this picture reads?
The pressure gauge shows **8** bar
